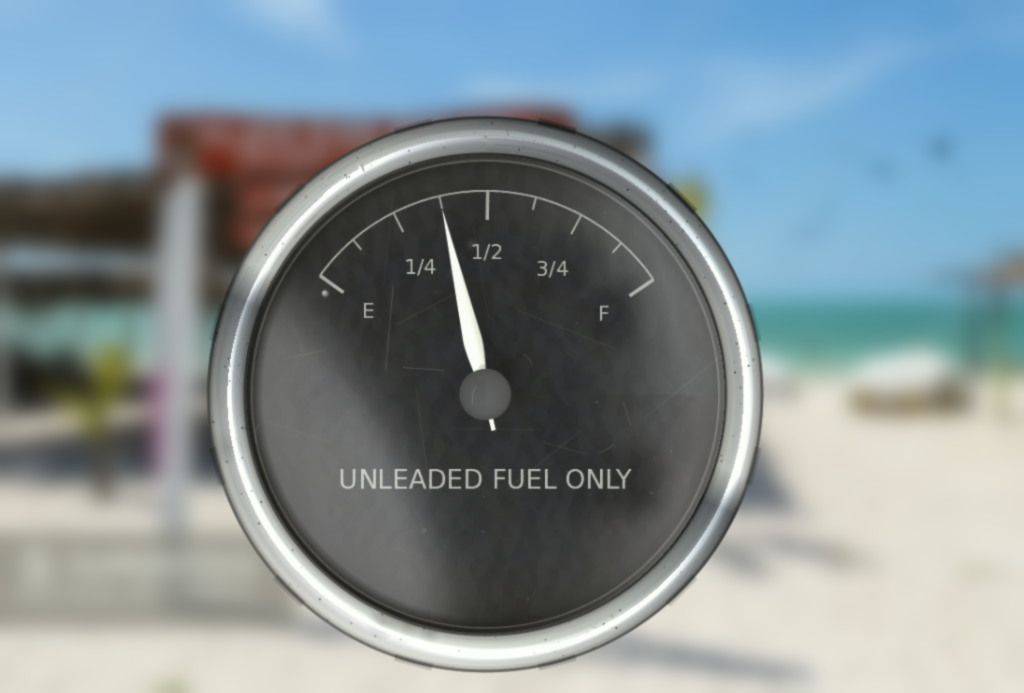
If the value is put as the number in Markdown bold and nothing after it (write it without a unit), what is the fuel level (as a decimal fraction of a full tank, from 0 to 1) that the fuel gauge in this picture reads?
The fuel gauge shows **0.375**
